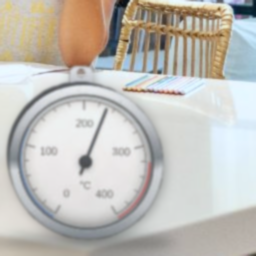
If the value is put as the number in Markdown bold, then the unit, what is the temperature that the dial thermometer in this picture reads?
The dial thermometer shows **230** °C
